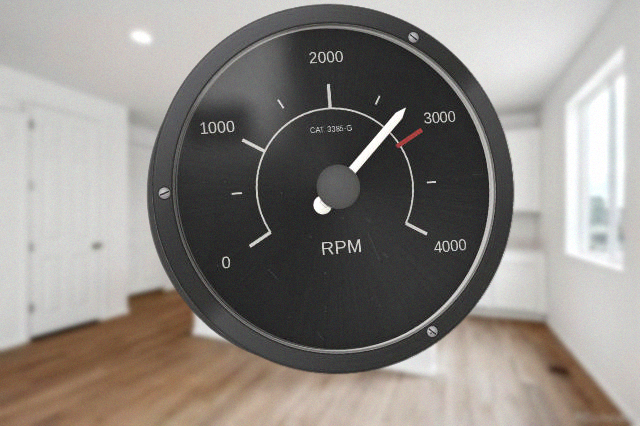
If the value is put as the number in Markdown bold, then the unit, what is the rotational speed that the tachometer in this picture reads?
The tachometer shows **2750** rpm
